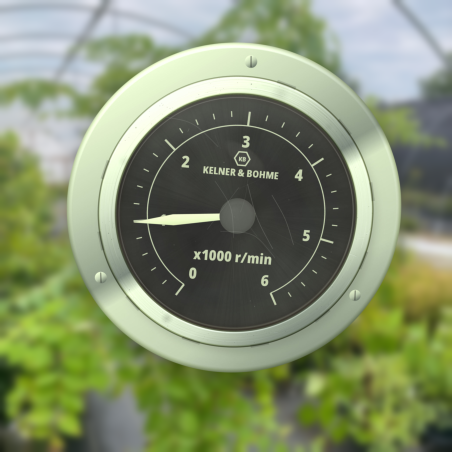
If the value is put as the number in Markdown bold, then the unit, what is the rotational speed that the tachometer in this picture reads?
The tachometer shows **1000** rpm
